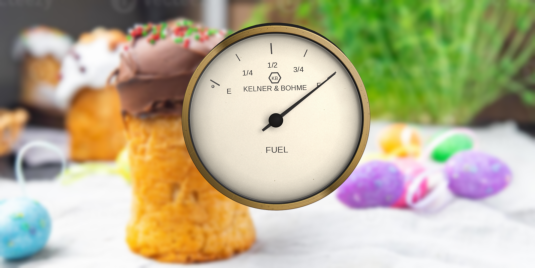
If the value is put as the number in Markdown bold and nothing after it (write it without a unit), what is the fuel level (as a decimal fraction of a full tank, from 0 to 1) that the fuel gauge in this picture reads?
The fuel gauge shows **1**
